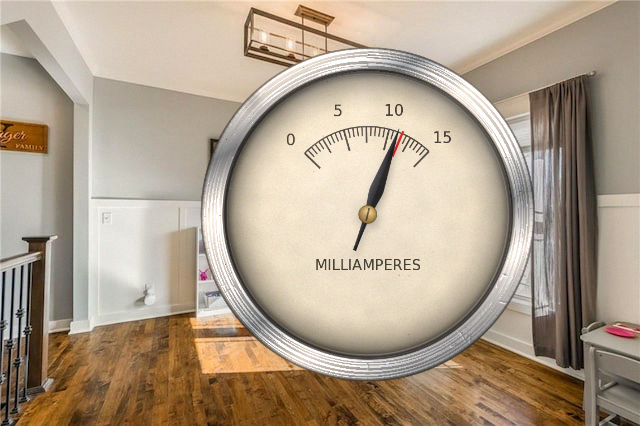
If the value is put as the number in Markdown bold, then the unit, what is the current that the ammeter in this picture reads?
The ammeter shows **11** mA
